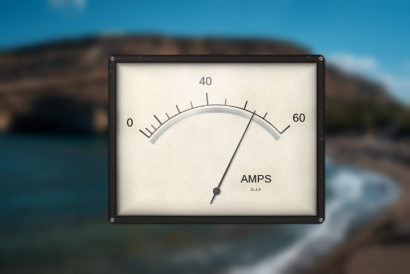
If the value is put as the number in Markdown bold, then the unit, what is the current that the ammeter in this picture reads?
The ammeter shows **52.5** A
